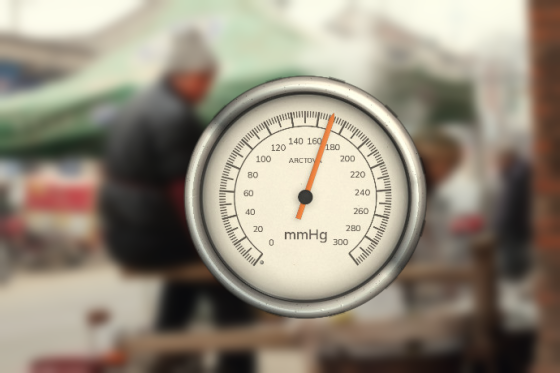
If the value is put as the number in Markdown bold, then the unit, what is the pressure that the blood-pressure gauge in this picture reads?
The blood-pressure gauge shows **170** mmHg
